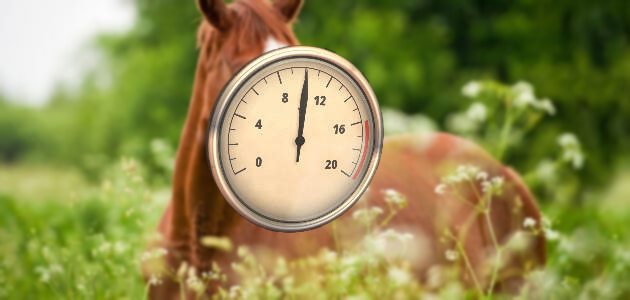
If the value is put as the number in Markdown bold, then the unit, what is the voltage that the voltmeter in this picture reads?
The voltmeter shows **10** V
